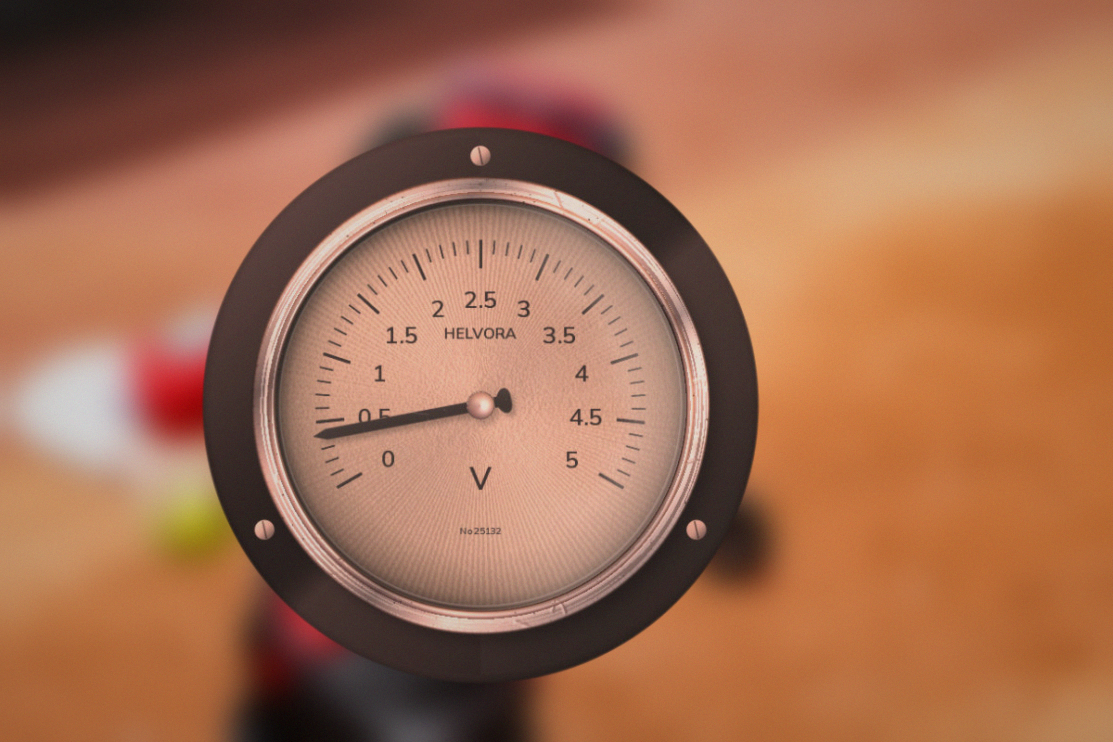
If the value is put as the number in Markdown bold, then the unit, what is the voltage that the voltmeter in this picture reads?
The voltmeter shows **0.4** V
